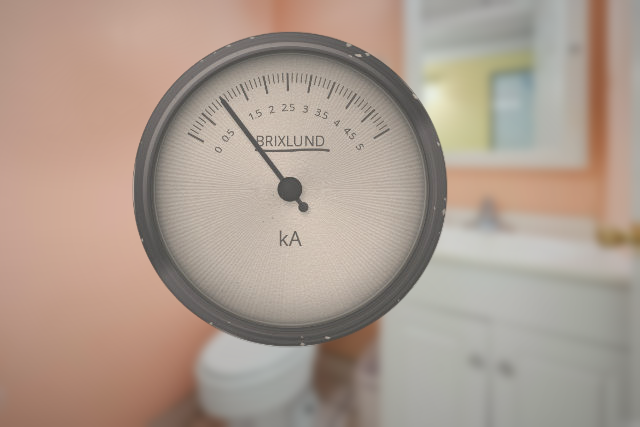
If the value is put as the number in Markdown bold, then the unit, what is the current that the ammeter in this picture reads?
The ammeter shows **1** kA
